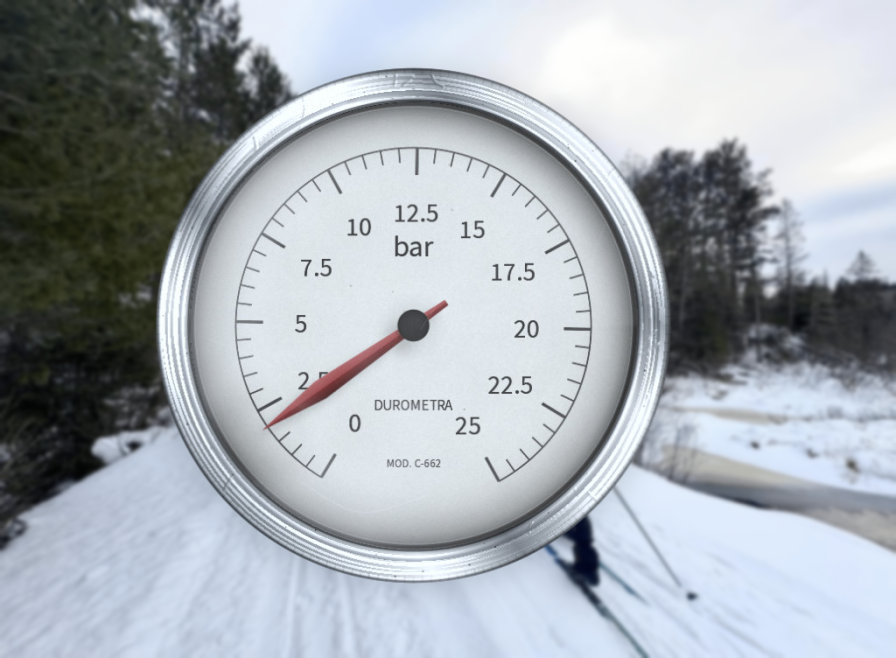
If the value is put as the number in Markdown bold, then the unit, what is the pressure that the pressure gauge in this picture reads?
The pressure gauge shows **2** bar
